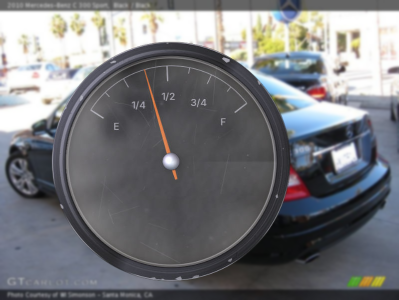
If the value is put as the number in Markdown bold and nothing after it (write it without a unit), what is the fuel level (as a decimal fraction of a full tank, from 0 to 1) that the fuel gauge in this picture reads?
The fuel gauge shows **0.375**
